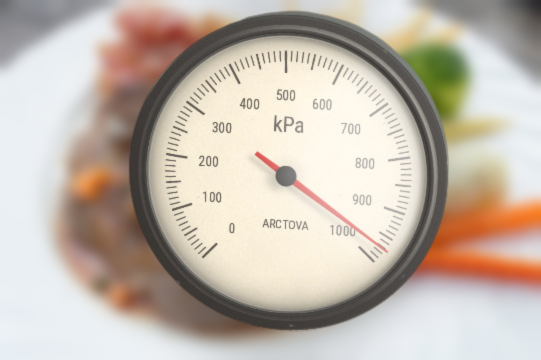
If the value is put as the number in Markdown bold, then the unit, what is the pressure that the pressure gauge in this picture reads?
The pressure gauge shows **970** kPa
